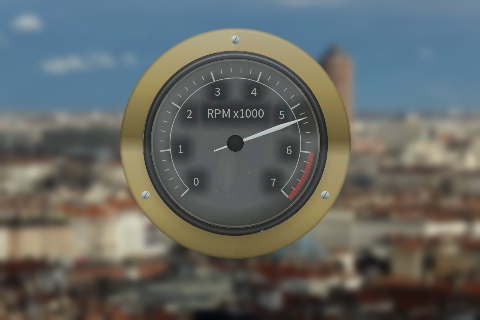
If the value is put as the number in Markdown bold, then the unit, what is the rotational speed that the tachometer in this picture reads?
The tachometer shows **5300** rpm
